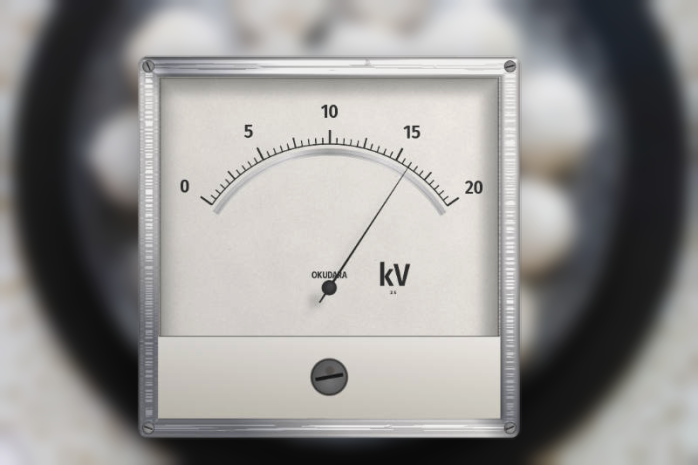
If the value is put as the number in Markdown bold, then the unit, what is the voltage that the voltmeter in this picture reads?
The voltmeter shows **16** kV
